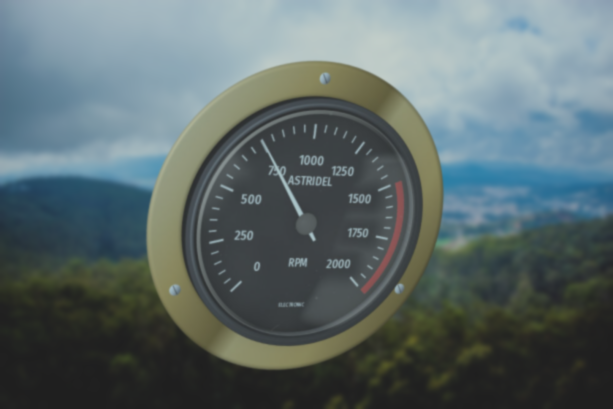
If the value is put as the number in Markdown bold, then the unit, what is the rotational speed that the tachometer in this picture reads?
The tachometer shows **750** rpm
